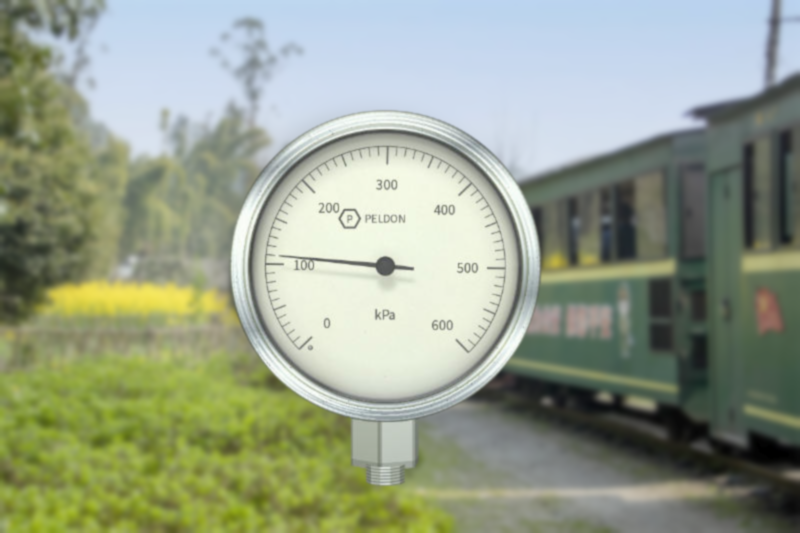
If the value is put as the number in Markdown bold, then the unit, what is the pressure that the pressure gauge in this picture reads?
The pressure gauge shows **110** kPa
